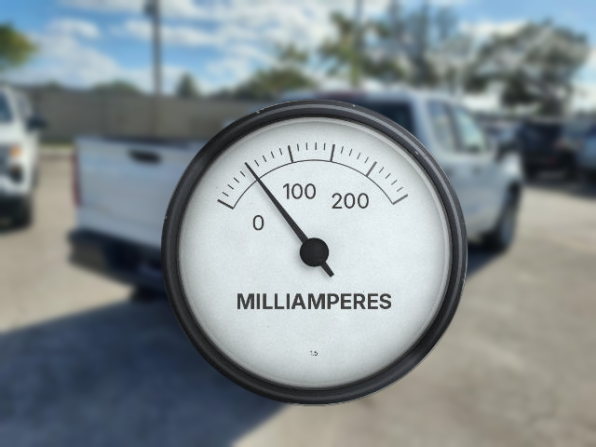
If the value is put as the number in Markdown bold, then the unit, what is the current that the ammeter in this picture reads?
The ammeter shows **50** mA
